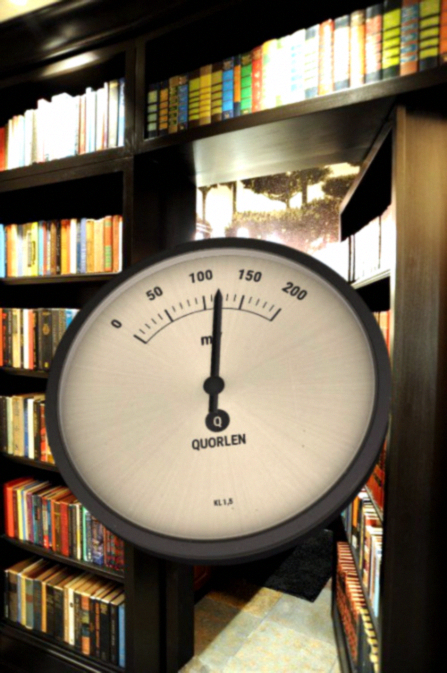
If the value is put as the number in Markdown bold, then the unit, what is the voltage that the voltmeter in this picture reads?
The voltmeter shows **120** mV
